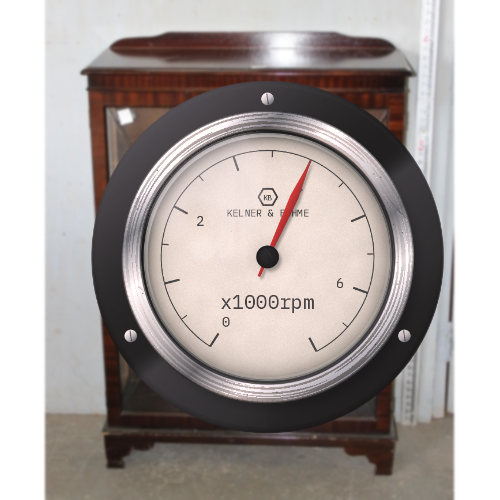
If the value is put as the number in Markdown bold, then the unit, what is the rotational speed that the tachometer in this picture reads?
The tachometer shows **4000** rpm
